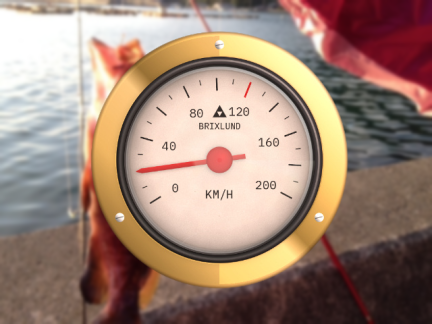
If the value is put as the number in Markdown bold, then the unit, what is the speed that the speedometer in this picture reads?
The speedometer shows **20** km/h
